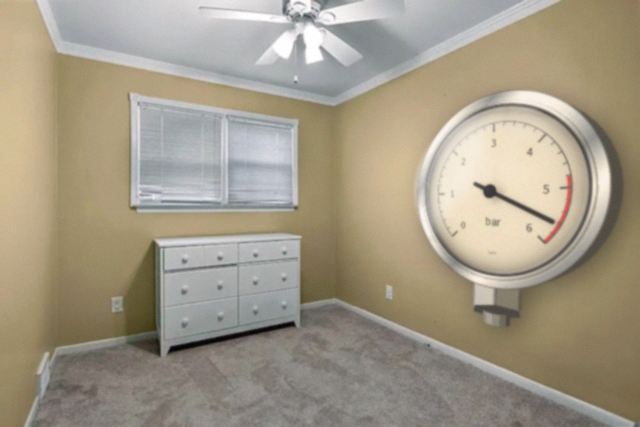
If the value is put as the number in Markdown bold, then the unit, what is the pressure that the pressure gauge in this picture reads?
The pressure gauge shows **5.6** bar
